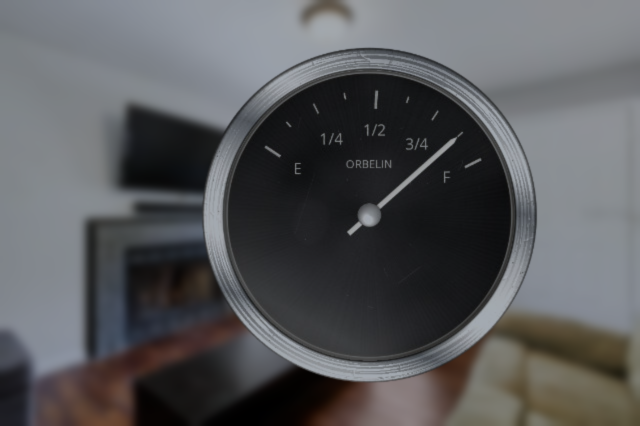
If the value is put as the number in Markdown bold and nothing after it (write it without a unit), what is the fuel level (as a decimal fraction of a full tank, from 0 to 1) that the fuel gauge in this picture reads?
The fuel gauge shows **0.875**
